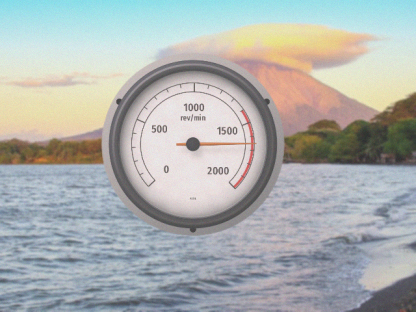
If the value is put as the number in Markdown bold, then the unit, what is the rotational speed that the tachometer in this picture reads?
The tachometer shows **1650** rpm
